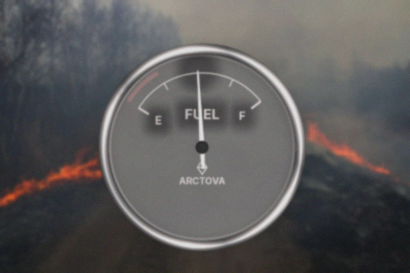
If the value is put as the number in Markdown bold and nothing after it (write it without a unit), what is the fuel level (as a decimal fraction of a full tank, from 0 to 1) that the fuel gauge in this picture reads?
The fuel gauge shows **0.5**
